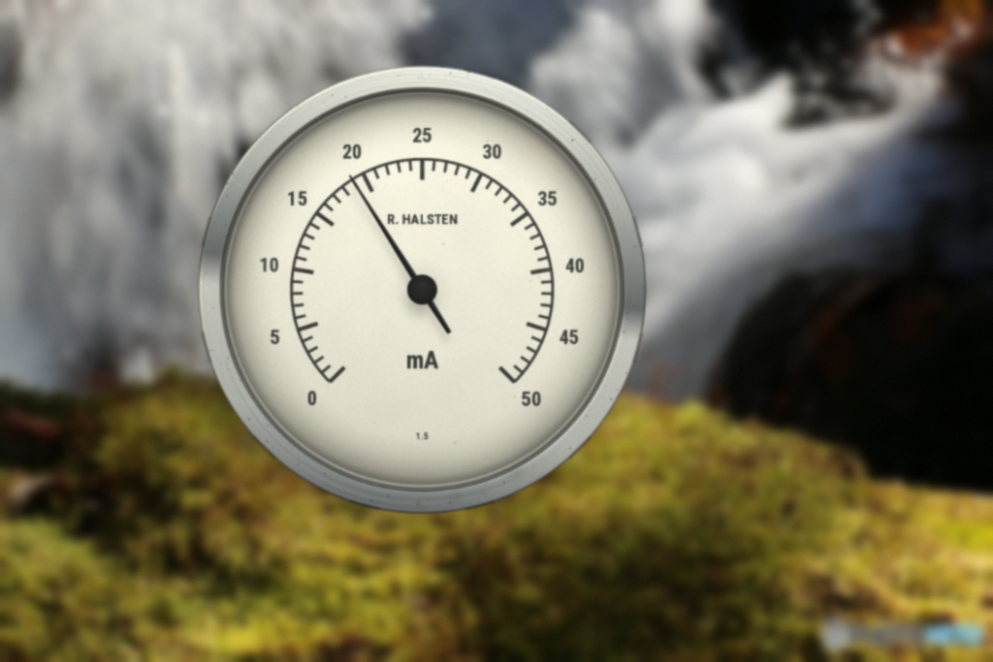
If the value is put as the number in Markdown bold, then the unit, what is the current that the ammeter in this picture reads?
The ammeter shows **19** mA
